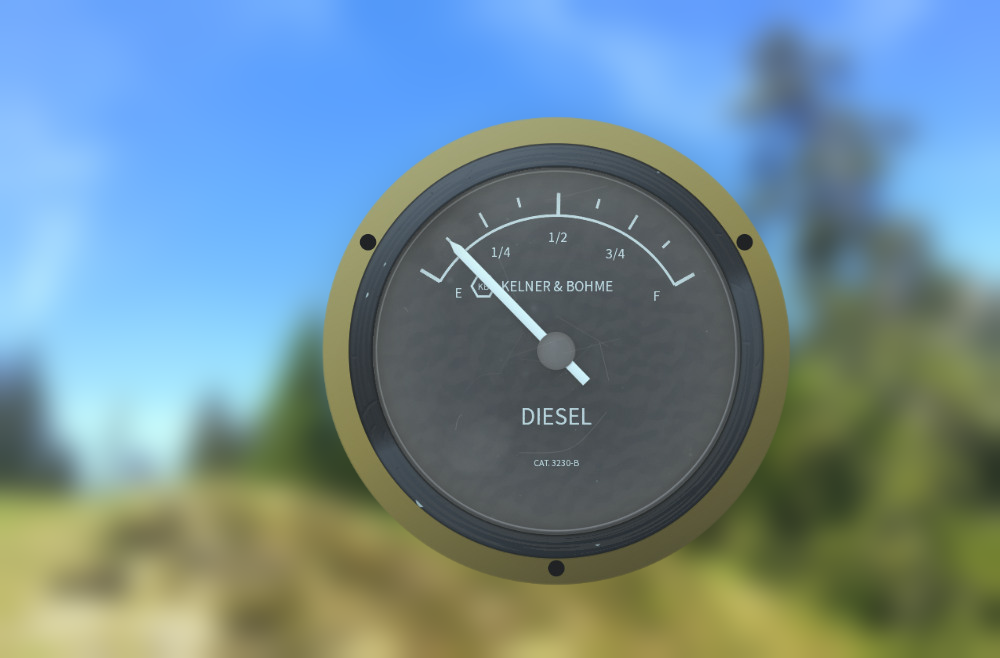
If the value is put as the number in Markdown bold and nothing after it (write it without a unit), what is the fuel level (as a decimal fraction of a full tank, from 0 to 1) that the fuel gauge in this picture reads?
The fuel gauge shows **0.125**
